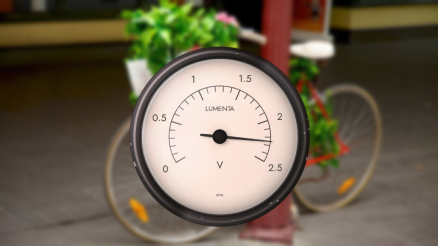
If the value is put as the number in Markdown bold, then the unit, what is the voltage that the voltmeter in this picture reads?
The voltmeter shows **2.25** V
